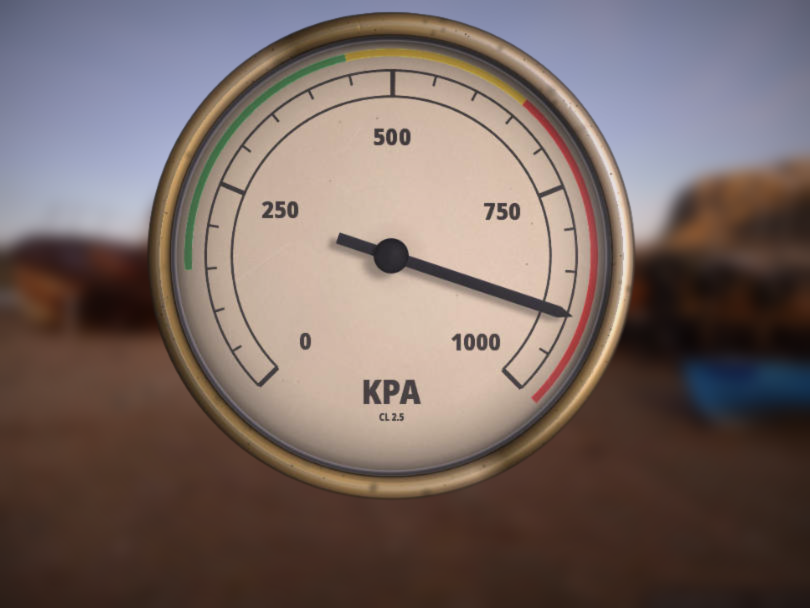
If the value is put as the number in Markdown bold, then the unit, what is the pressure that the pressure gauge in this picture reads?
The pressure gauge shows **900** kPa
